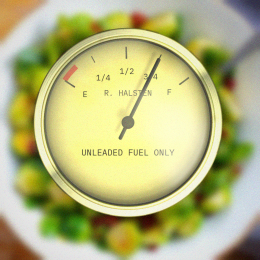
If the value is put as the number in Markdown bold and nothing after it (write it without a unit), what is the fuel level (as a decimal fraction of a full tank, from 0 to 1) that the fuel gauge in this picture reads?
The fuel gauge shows **0.75**
